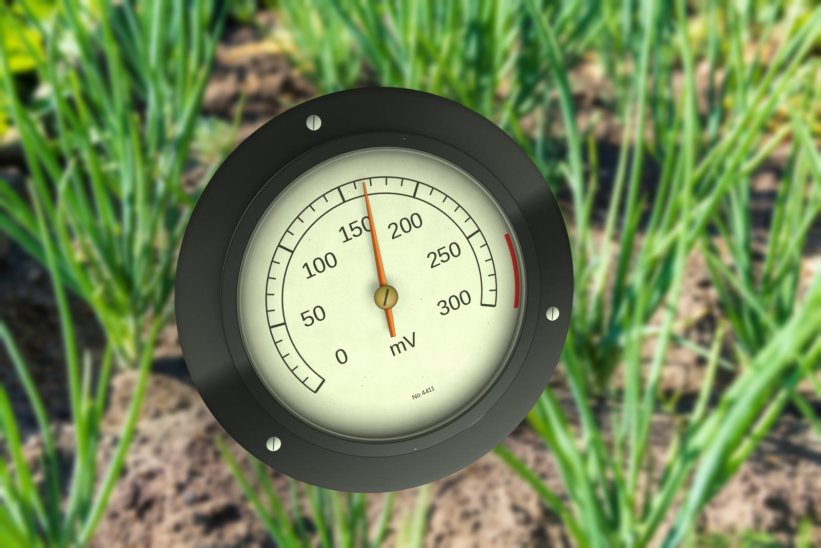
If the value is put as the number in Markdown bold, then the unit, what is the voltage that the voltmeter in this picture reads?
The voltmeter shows **165** mV
